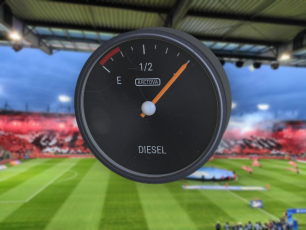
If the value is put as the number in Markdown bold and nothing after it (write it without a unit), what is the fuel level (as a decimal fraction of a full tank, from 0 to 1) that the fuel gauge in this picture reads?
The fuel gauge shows **1**
